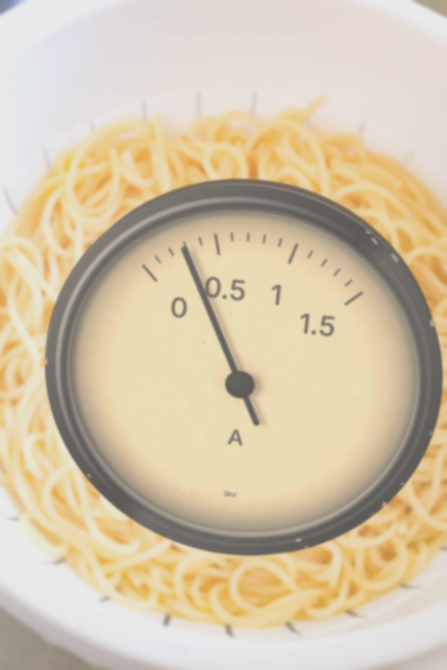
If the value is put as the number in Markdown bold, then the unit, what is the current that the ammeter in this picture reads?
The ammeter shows **0.3** A
